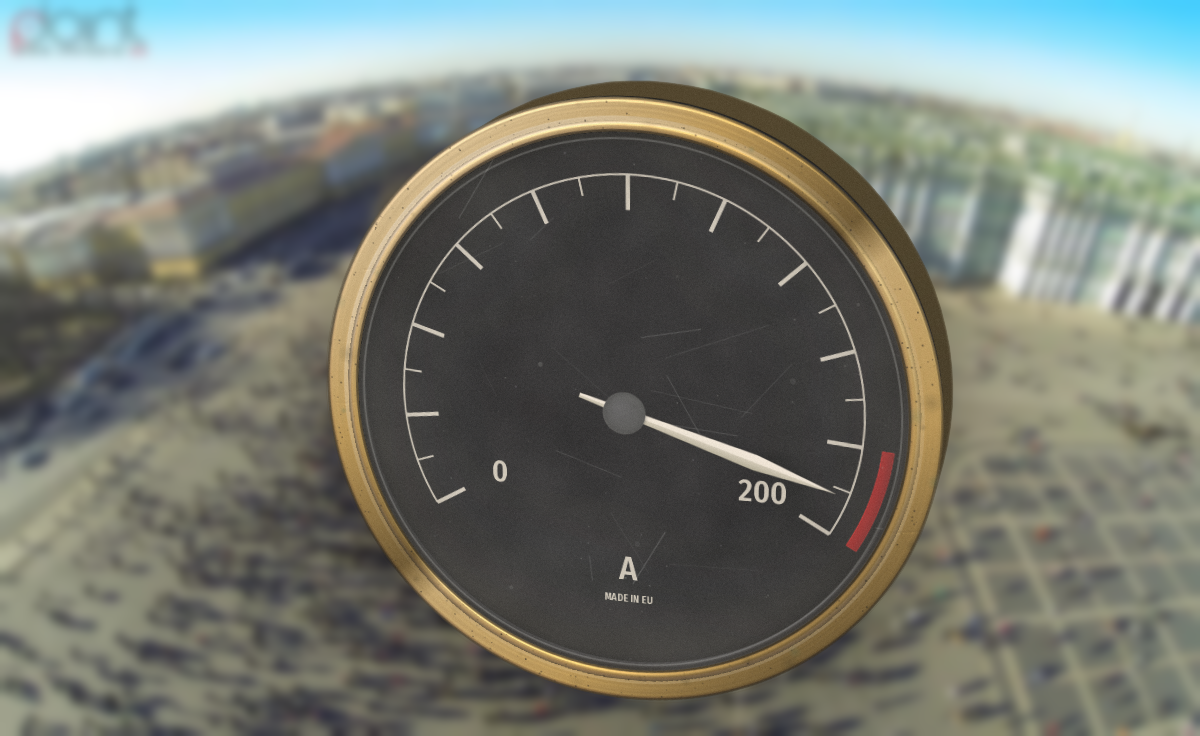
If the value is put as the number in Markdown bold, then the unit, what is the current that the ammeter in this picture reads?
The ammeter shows **190** A
